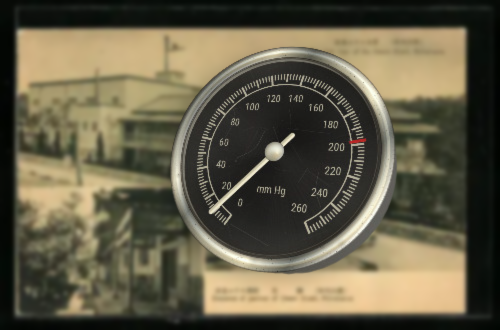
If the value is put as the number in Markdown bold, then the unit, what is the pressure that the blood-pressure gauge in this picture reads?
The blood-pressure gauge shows **10** mmHg
